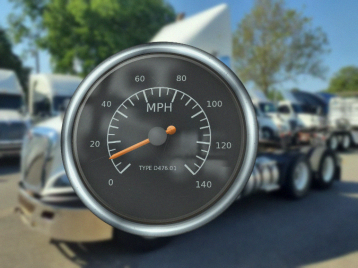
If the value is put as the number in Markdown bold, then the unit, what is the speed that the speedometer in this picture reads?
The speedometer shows **10** mph
